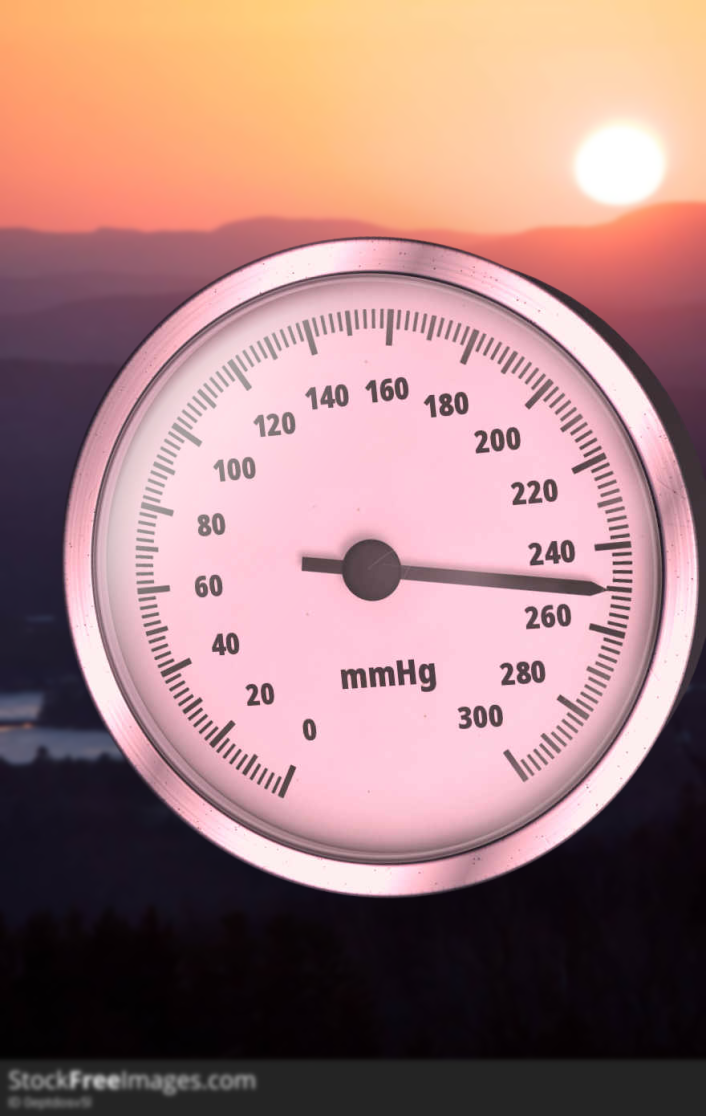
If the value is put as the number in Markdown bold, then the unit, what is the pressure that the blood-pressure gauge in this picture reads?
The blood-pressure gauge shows **250** mmHg
